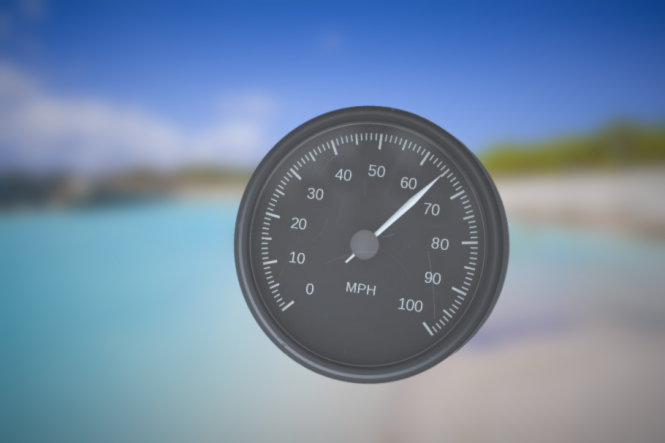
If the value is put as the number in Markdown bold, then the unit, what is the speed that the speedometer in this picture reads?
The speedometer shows **65** mph
